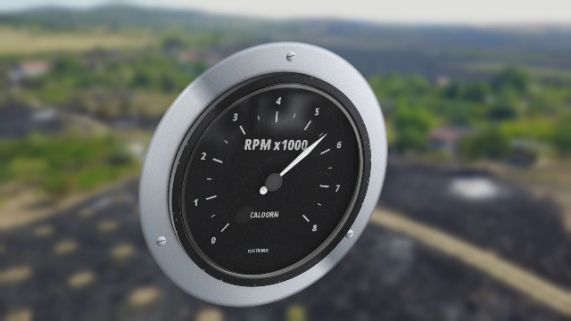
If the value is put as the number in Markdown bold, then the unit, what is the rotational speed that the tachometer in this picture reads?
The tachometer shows **5500** rpm
